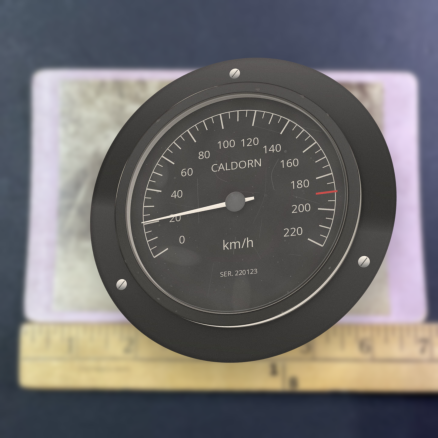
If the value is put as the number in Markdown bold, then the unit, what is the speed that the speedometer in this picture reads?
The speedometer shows **20** km/h
